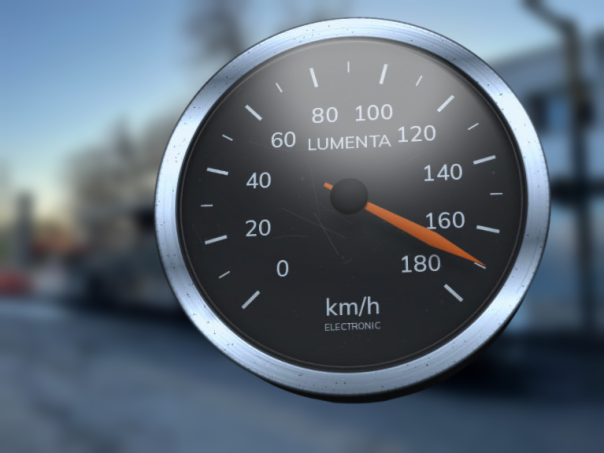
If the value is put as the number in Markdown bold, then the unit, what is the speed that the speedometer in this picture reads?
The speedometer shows **170** km/h
